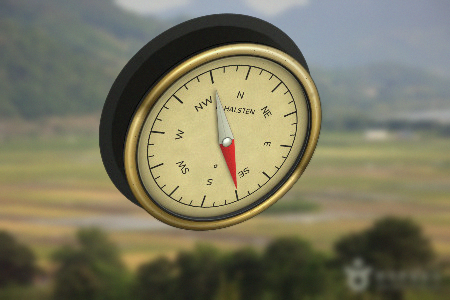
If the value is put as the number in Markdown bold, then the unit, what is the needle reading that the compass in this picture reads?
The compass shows **150** °
